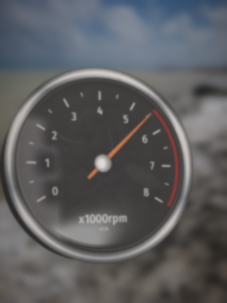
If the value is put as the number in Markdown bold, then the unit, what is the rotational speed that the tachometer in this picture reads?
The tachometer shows **5500** rpm
